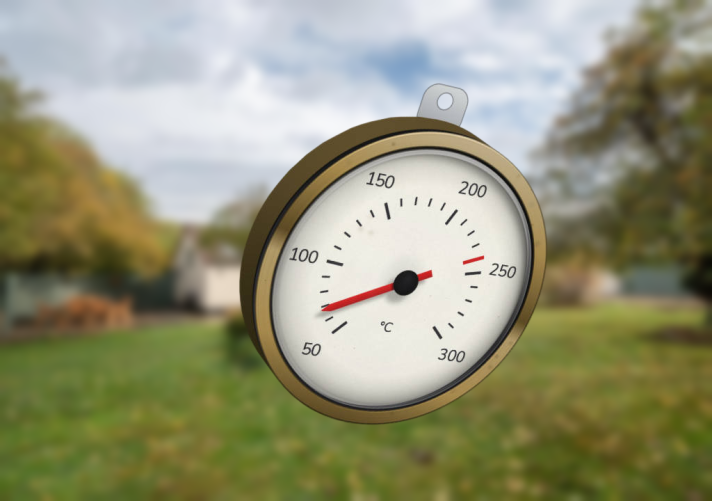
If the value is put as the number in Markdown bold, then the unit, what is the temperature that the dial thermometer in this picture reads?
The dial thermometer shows **70** °C
